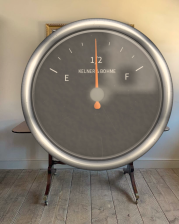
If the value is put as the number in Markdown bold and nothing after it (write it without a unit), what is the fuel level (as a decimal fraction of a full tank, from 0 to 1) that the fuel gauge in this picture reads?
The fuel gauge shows **0.5**
